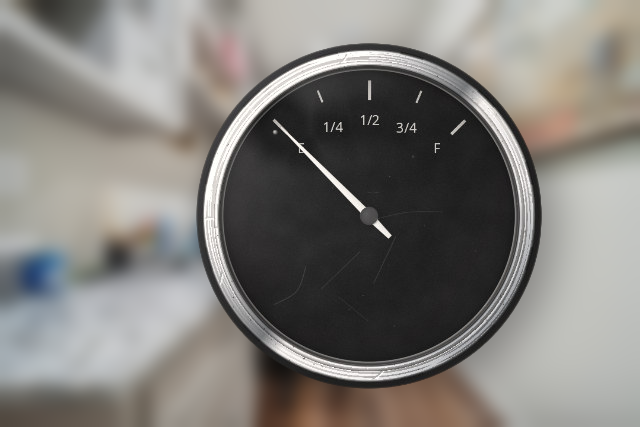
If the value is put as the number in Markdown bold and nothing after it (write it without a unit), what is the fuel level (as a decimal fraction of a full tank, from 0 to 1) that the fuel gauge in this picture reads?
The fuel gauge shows **0**
